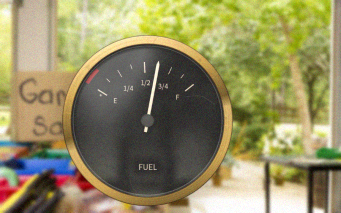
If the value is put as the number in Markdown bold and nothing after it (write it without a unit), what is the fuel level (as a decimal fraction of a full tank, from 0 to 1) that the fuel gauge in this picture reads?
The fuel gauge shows **0.625**
